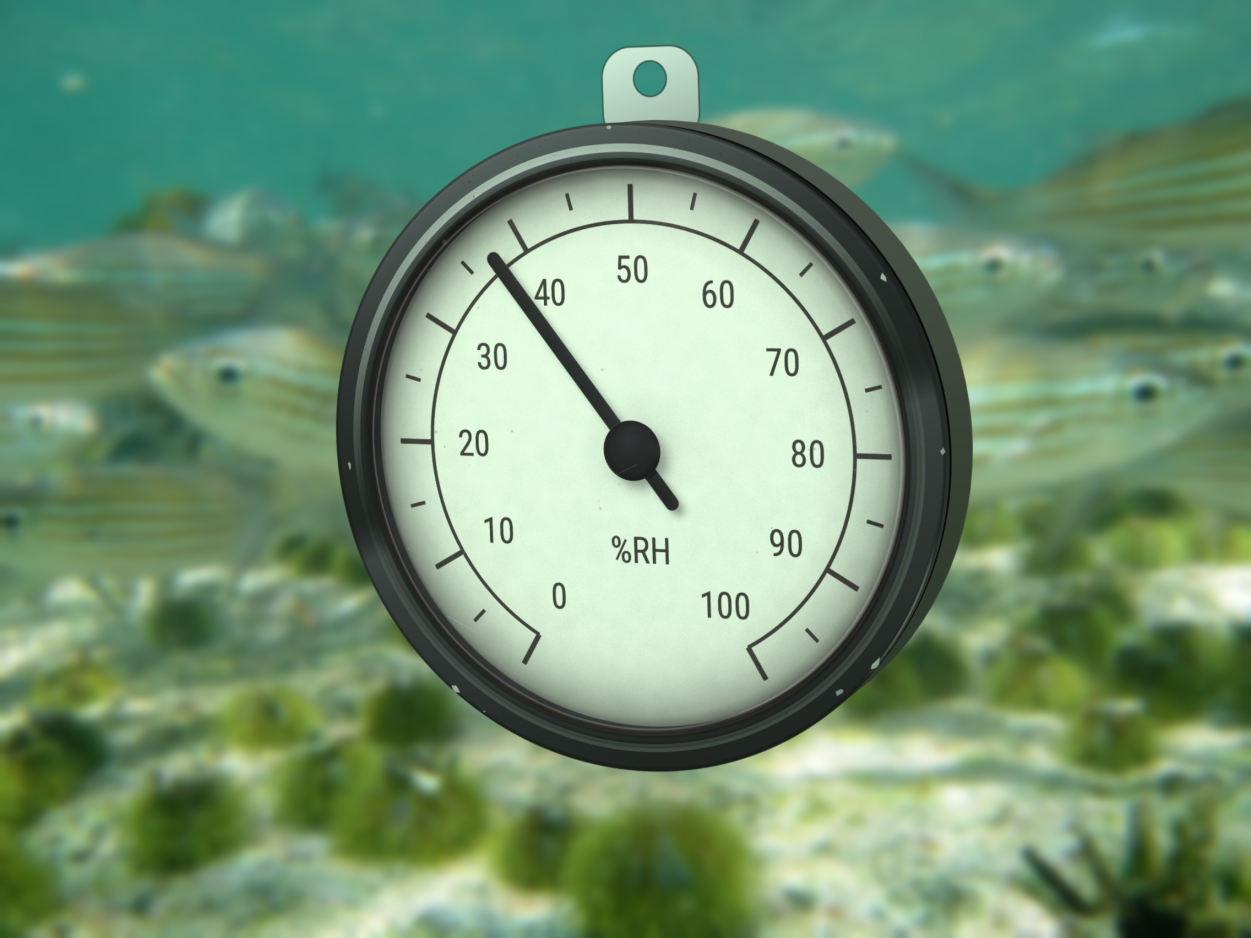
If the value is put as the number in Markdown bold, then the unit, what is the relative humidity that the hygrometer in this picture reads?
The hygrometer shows **37.5** %
